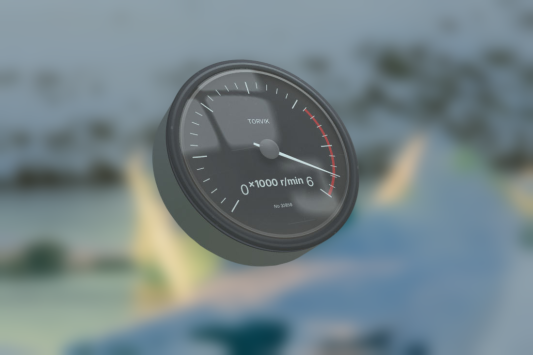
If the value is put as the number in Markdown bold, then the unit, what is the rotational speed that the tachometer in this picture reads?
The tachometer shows **5600** rpm
